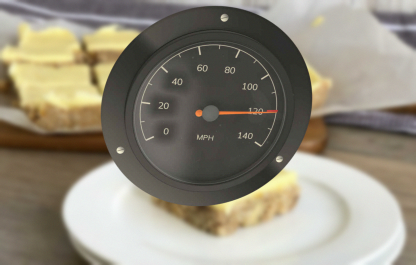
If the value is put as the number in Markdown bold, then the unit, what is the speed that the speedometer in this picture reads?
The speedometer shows **120** mph
